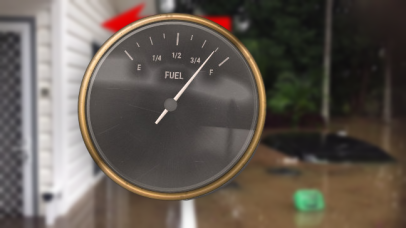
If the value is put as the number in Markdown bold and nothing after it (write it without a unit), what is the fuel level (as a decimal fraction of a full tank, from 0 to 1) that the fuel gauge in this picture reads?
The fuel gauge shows **0.875**
